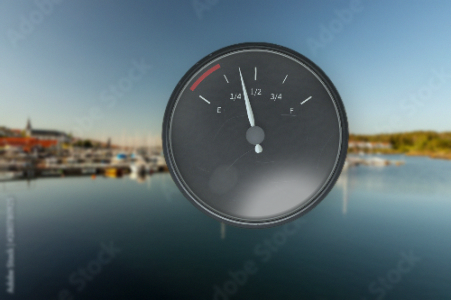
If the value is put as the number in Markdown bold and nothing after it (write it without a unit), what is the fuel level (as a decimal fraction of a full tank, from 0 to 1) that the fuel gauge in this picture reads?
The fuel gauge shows **0.375**
